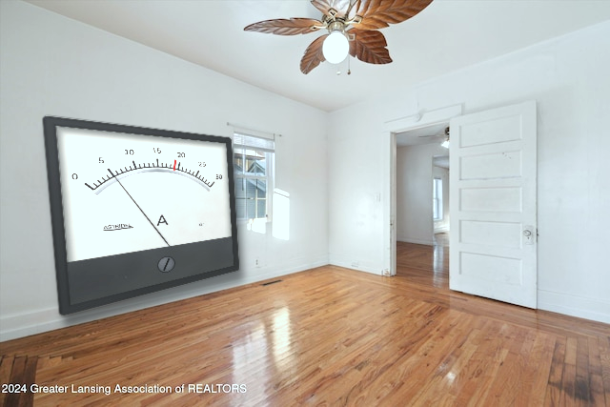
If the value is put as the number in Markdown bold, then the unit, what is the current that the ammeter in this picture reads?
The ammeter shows **5** A
